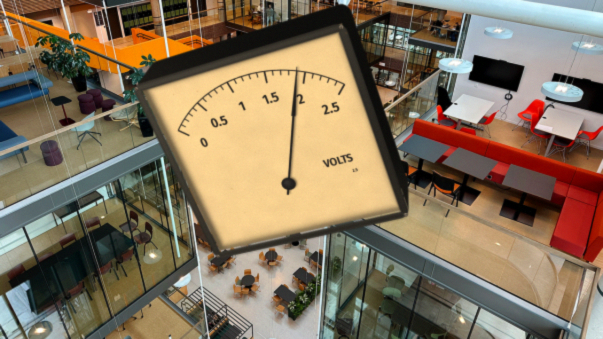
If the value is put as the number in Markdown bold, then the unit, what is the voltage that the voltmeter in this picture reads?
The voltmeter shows **1.9** V
